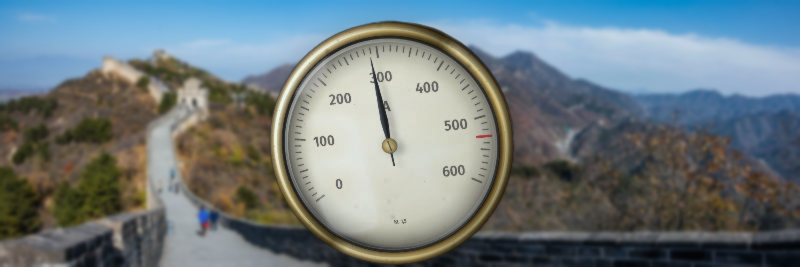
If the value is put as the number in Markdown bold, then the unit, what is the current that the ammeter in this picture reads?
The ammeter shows **290** A
